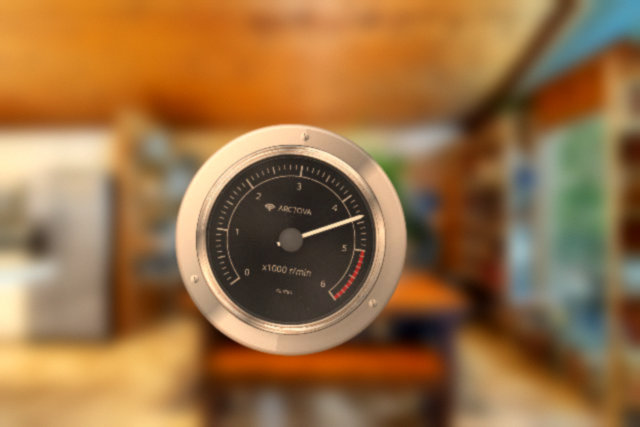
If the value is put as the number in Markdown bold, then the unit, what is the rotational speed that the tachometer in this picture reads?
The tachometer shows **4400** rpm
